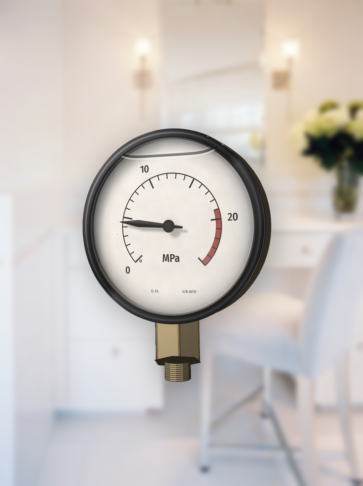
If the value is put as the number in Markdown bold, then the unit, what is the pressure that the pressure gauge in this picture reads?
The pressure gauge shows **4.5** MPa
